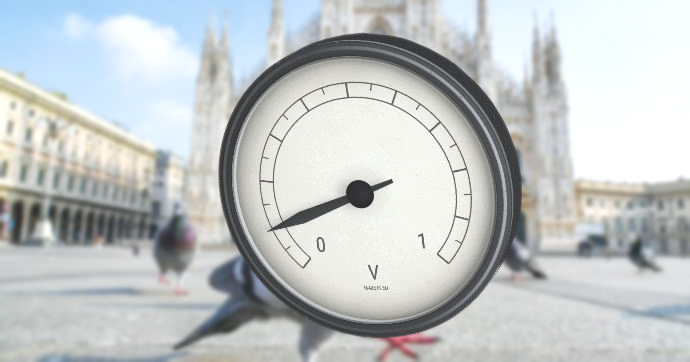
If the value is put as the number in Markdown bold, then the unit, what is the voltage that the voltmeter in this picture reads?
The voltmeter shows **0.1** V
